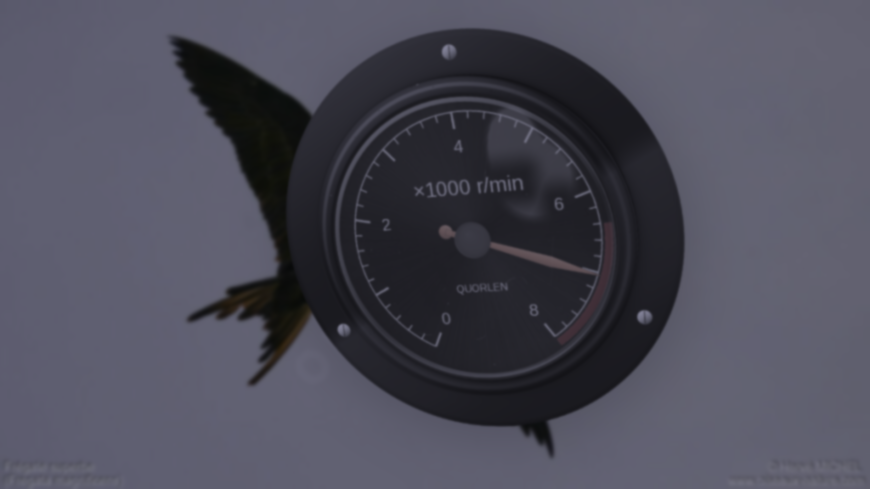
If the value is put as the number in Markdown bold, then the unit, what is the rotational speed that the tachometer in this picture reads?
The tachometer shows **7000** rpm
